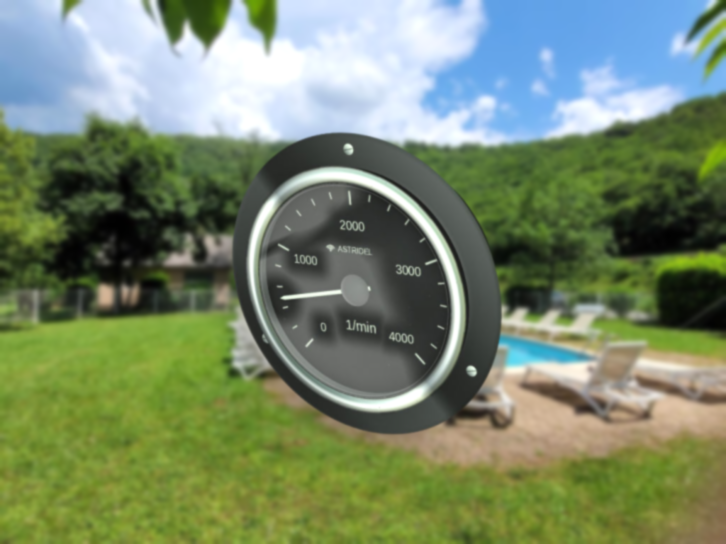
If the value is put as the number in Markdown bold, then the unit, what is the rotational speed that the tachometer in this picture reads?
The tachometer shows **500** rpm
